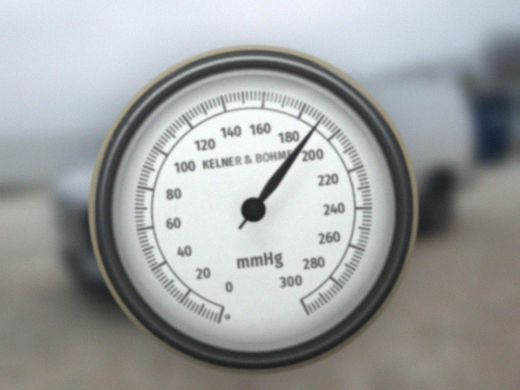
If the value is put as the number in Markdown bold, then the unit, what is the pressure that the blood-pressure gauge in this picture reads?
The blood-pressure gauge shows **190** mmHg
